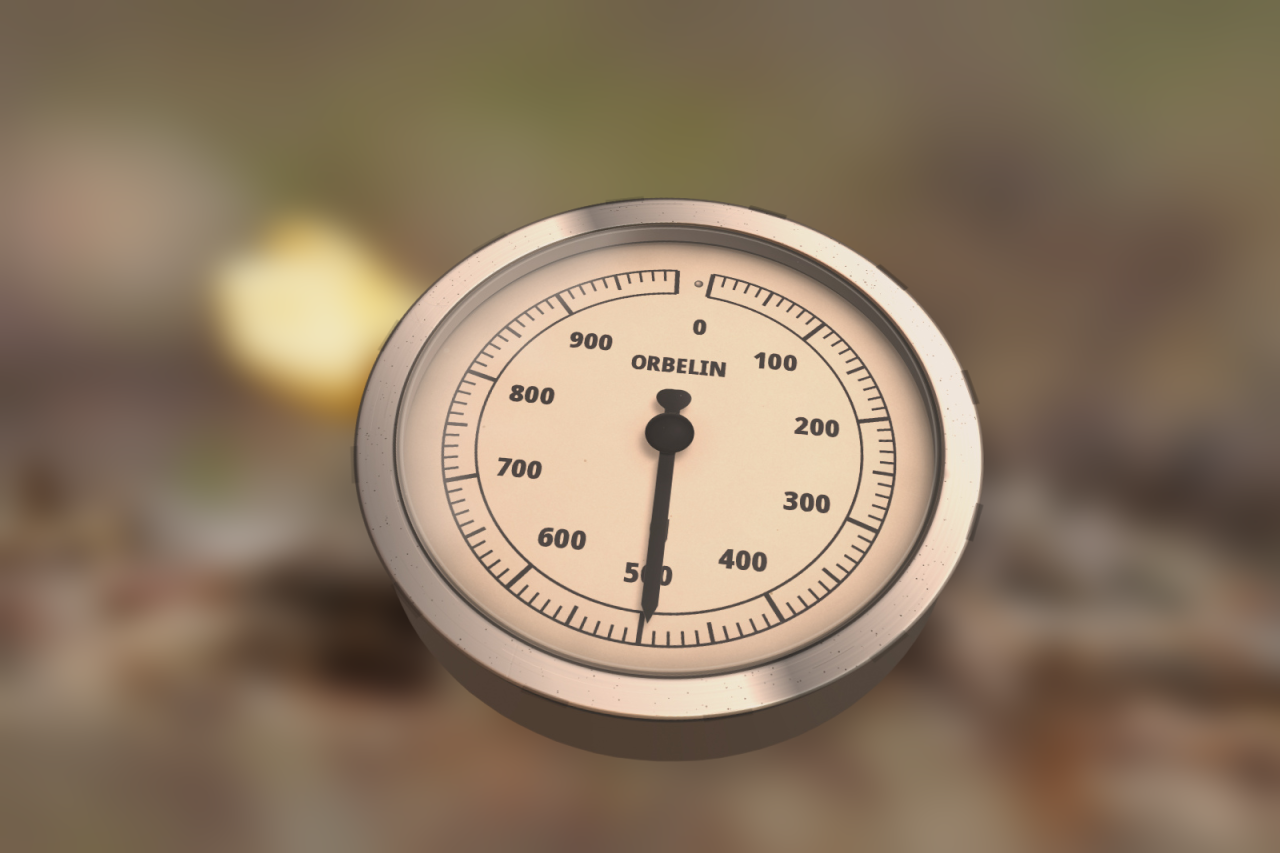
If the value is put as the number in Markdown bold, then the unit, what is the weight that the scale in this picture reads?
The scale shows **495** g
